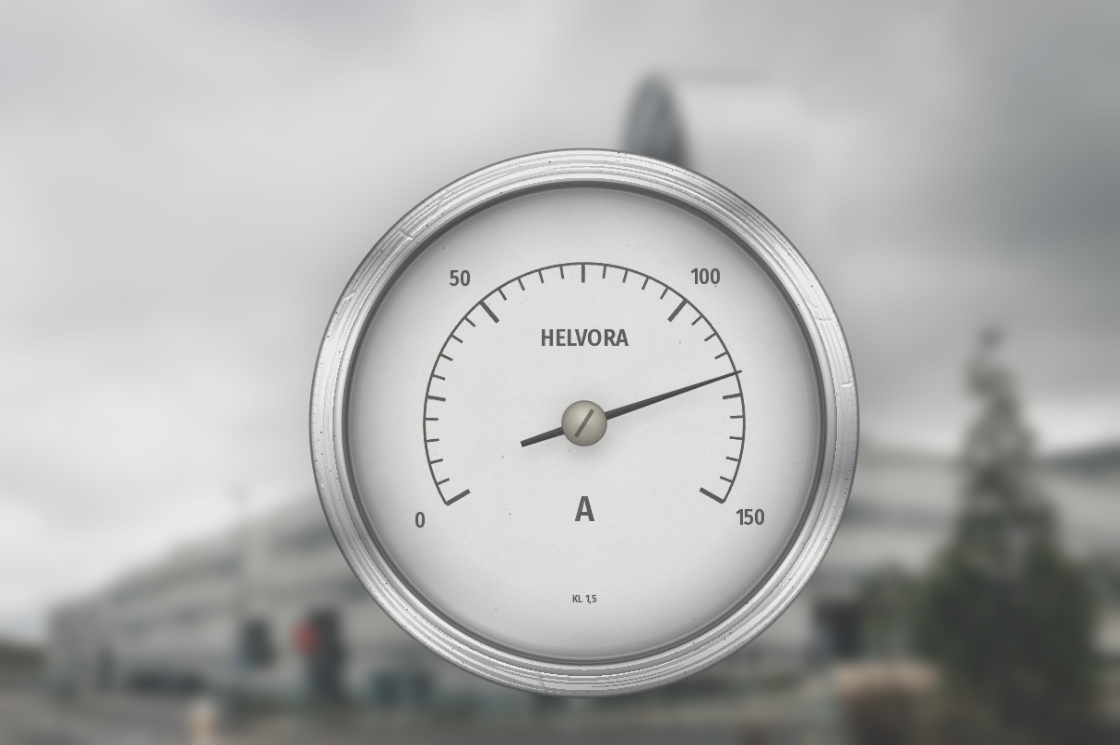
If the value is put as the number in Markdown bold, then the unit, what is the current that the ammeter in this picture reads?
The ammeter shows **120** A
